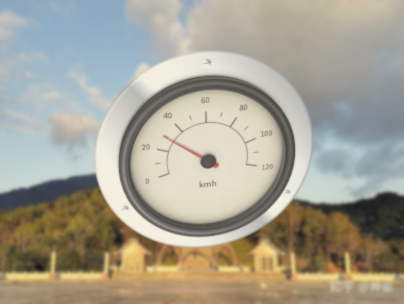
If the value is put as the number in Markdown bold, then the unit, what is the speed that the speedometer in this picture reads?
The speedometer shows **30** km/h
